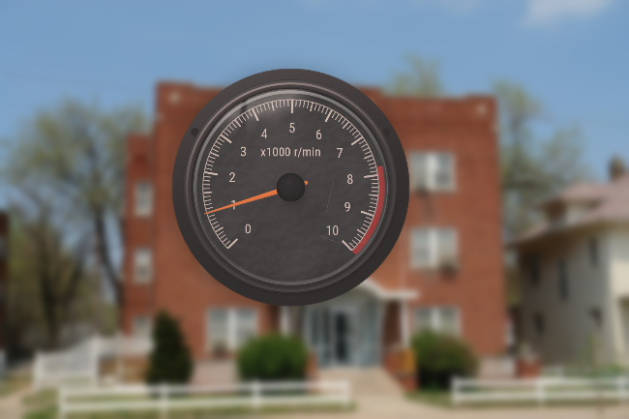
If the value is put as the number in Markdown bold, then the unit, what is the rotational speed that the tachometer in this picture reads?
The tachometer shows **1000** rpm
